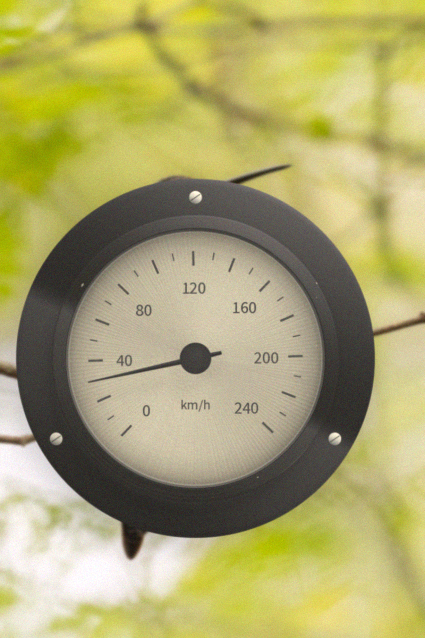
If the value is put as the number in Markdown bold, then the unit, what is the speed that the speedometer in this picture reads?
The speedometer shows **30** km/h
